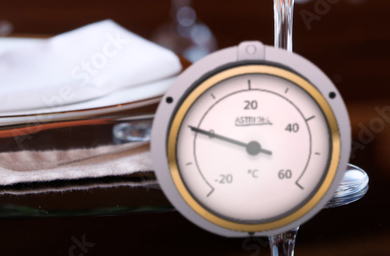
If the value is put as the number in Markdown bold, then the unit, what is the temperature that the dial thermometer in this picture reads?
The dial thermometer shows **0** °C
